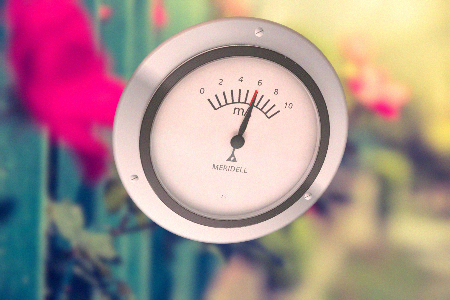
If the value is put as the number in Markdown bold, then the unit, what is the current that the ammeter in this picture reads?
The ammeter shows **6** mA
